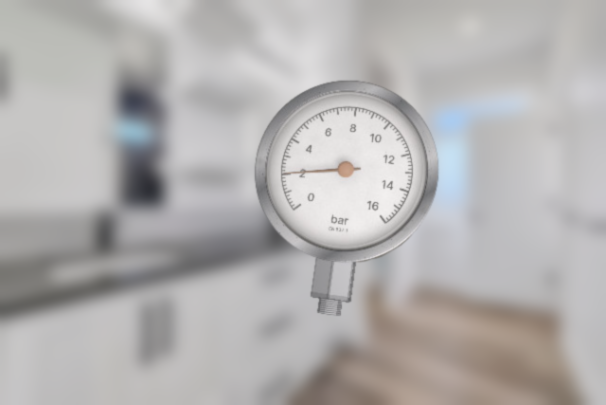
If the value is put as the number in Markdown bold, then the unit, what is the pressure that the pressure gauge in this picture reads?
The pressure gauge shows **2** bar
